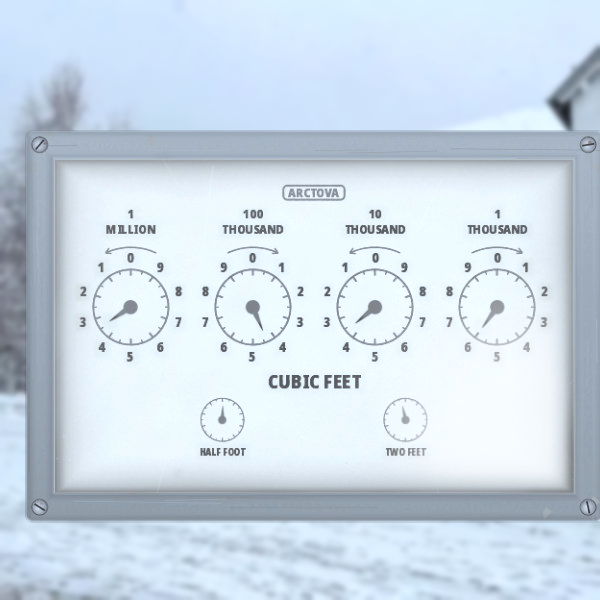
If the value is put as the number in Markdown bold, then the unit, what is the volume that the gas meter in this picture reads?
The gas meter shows **343600** ft³
